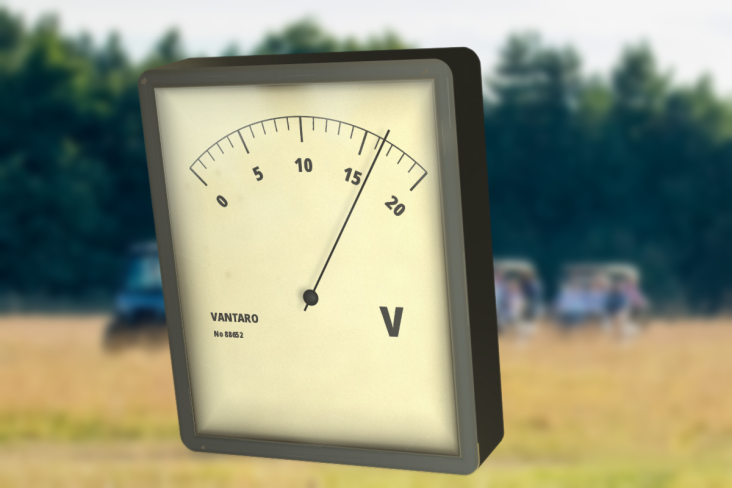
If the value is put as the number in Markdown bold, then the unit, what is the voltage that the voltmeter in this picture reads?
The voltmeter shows **16.5** V
